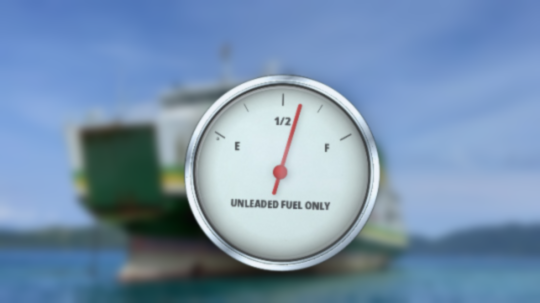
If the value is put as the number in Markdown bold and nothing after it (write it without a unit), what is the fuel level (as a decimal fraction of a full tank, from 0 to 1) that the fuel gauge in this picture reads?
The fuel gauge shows **0.625**
